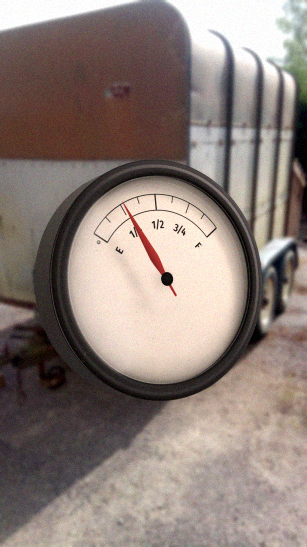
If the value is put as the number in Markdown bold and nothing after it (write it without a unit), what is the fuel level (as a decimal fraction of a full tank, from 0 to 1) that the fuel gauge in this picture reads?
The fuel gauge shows **0.25**
